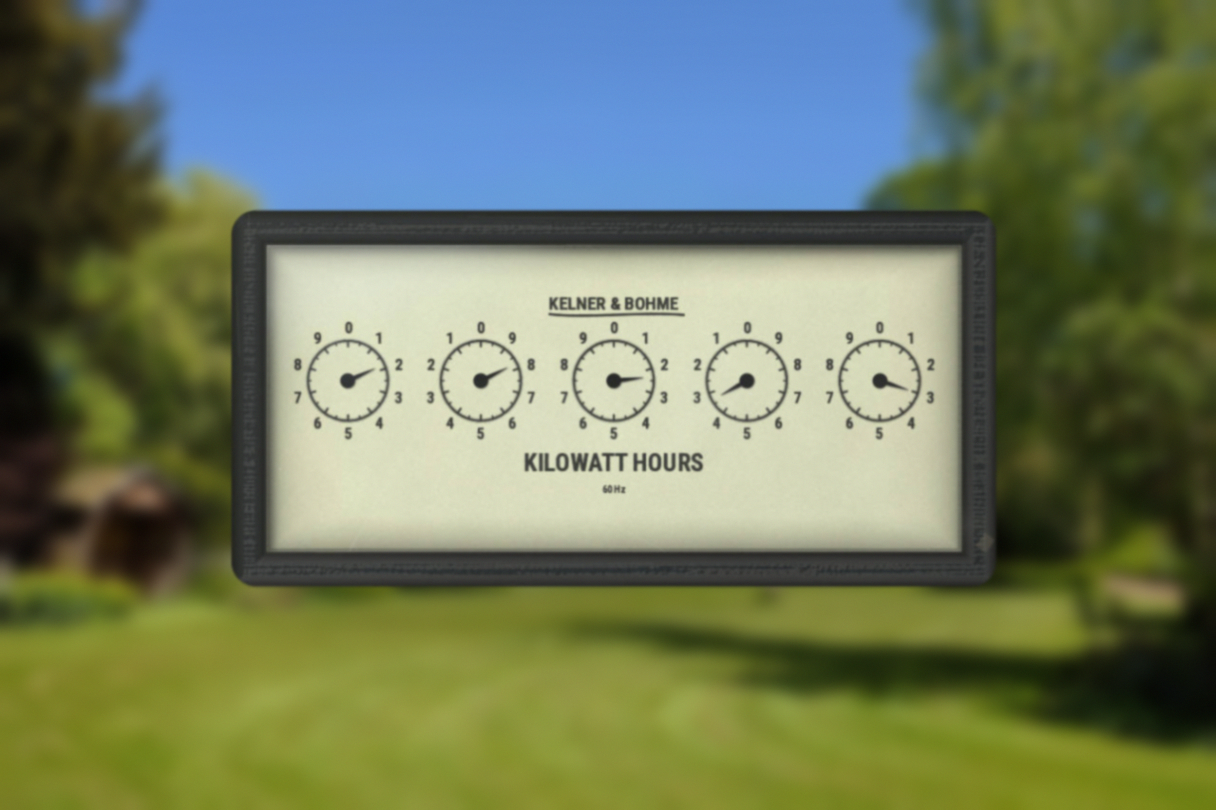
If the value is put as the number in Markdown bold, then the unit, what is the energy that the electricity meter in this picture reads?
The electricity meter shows **18233** kWh
